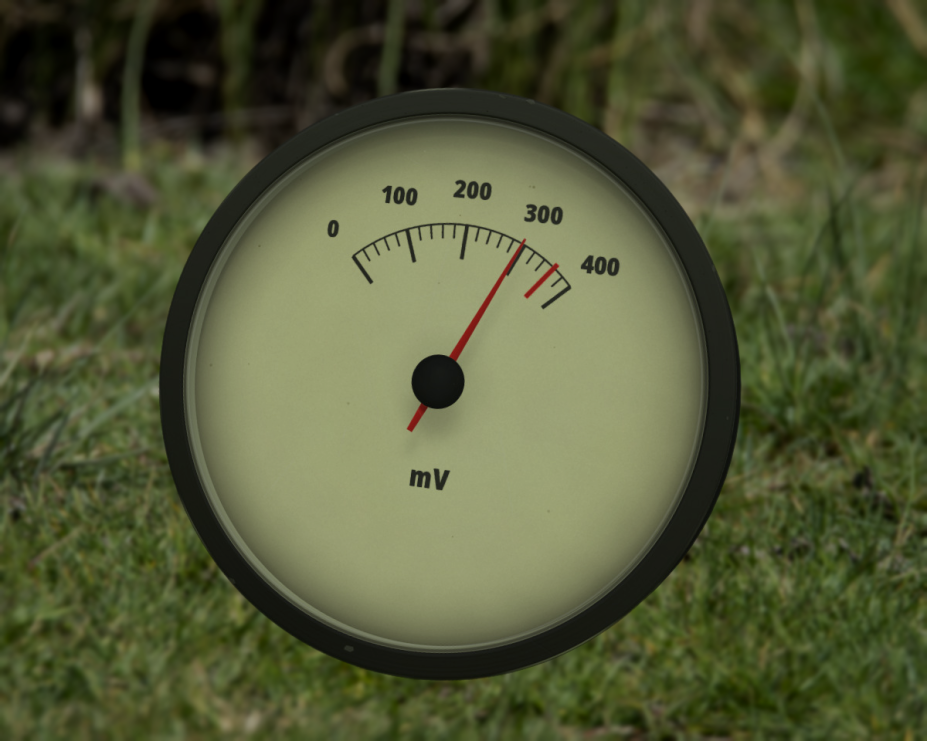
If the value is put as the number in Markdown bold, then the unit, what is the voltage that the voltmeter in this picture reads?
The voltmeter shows **300** mV
